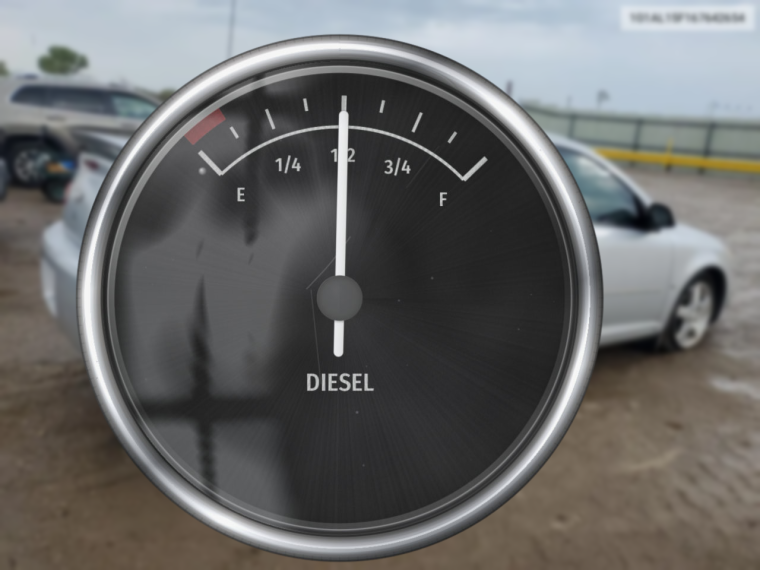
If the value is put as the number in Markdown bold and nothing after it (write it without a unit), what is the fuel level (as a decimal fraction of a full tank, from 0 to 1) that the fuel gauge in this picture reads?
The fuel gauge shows **0.5**
